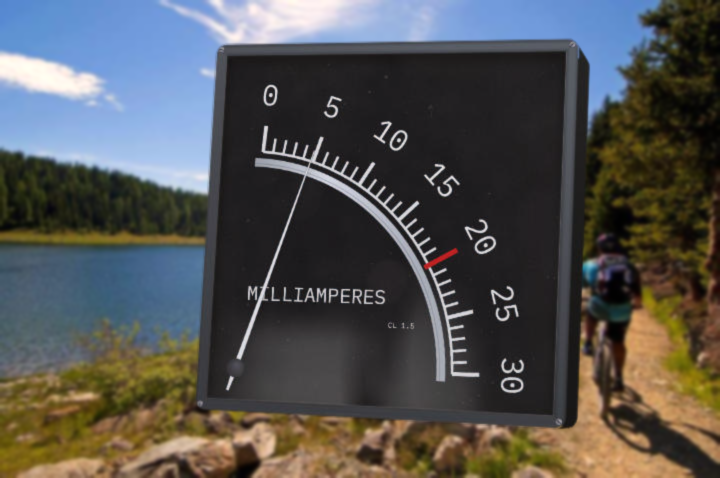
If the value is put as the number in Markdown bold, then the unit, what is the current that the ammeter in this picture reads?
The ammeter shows **5** mA
